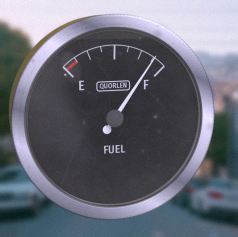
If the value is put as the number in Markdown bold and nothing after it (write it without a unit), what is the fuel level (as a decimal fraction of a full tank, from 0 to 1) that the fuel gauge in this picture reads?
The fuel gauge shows **0.875**
